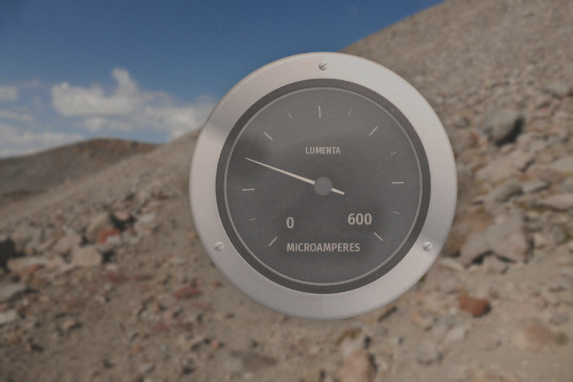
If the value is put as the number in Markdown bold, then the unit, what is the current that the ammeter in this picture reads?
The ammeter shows **150** µA
